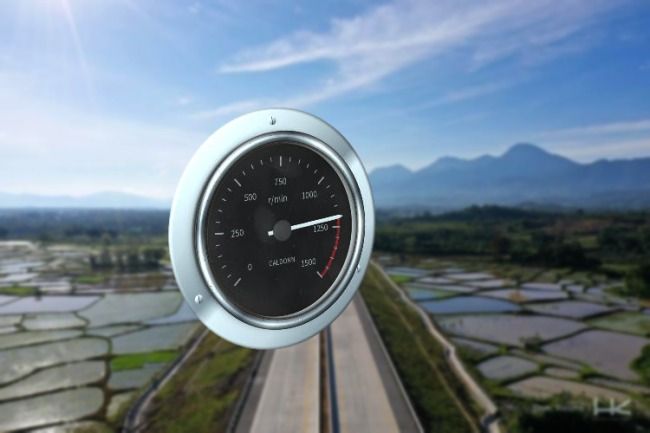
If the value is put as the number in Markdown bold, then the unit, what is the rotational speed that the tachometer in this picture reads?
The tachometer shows **1200** rpm
